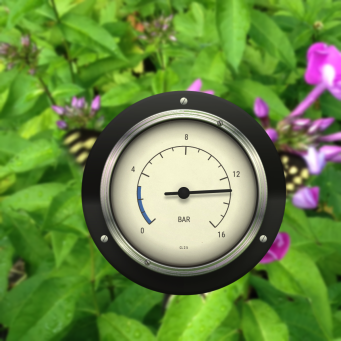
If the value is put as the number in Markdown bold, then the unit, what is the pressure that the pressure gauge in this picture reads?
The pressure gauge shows **13** bar
